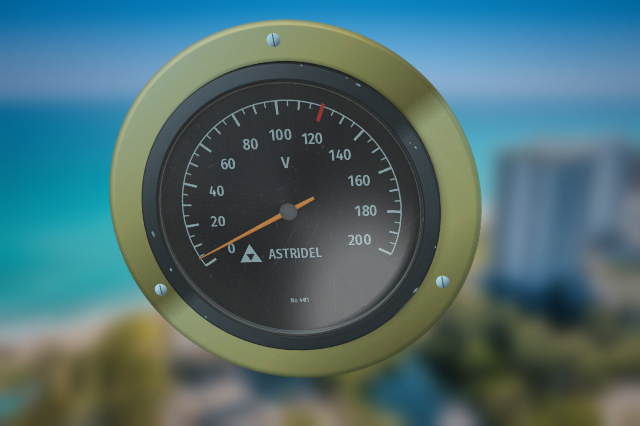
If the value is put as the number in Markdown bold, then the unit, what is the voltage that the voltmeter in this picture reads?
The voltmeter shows **5** V
